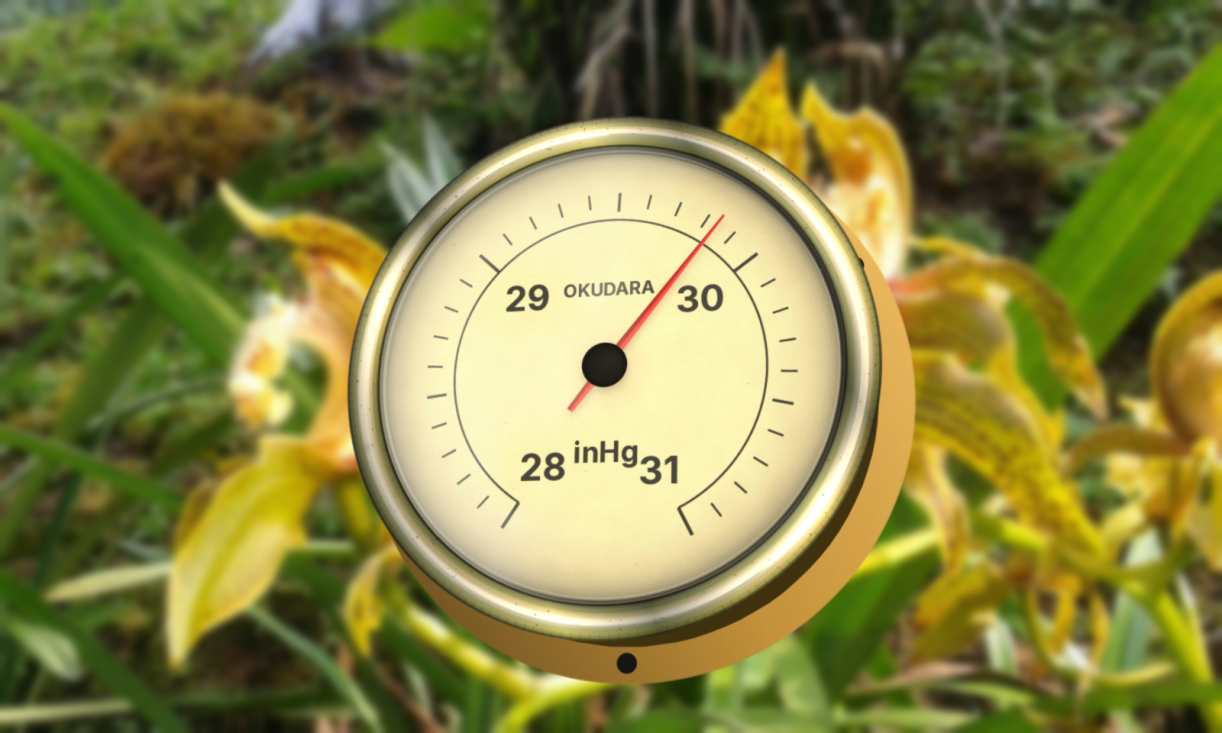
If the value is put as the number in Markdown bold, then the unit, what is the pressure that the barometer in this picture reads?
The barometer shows **29.85** inHg
